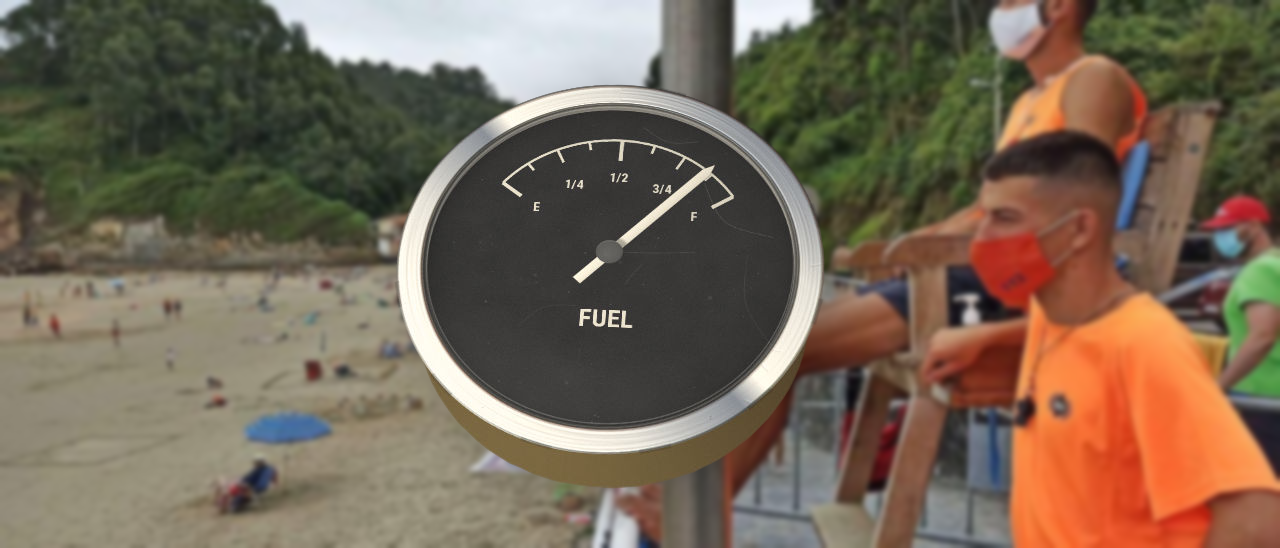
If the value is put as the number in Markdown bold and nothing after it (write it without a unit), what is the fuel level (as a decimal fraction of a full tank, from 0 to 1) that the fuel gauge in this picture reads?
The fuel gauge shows **0.875**
